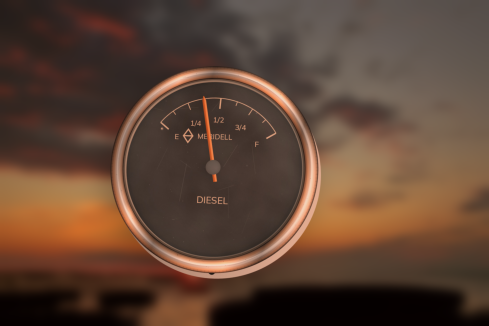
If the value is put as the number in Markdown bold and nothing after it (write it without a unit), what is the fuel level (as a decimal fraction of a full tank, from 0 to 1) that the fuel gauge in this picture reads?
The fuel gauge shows **0.375**
